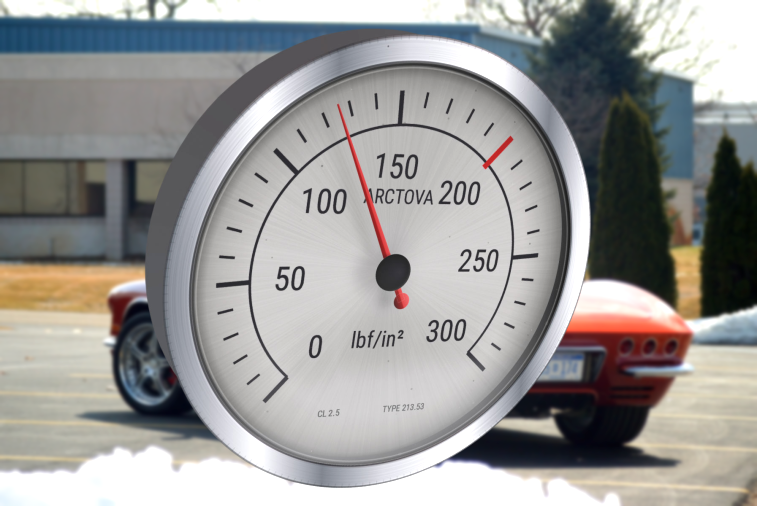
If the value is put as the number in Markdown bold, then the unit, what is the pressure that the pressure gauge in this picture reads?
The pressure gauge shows **125** psi
